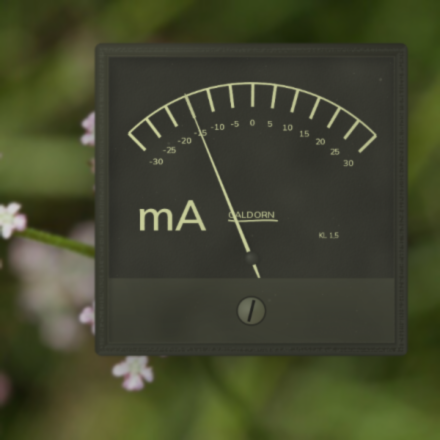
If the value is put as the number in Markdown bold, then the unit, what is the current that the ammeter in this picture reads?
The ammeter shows **-15** mA
